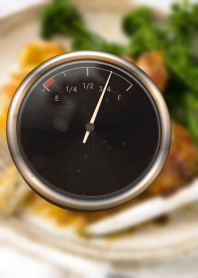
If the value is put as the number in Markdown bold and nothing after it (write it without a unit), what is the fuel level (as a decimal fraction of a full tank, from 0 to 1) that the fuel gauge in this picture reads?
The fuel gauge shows **0.75**
